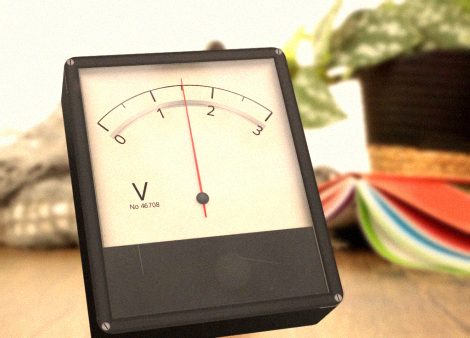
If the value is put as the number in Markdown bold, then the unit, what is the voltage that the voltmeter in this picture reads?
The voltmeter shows **1.5** V
